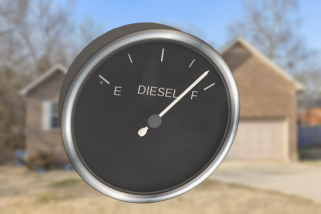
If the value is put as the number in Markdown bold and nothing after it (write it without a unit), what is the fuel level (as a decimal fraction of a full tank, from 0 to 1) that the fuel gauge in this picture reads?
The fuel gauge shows **0.875**
